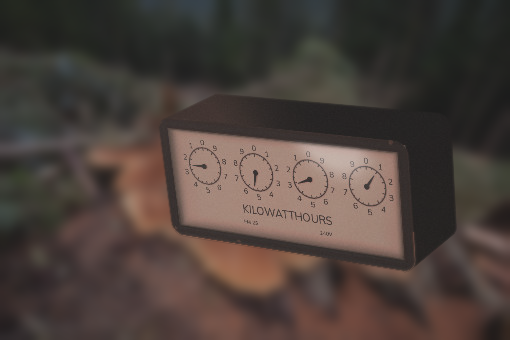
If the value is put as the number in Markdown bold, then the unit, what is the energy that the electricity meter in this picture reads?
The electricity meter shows **2531** kWh
